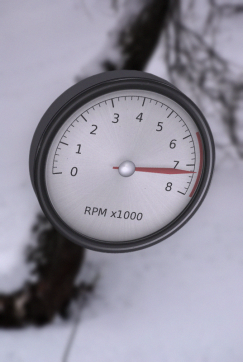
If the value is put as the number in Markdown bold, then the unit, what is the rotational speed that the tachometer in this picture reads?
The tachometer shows **7200** rpm
